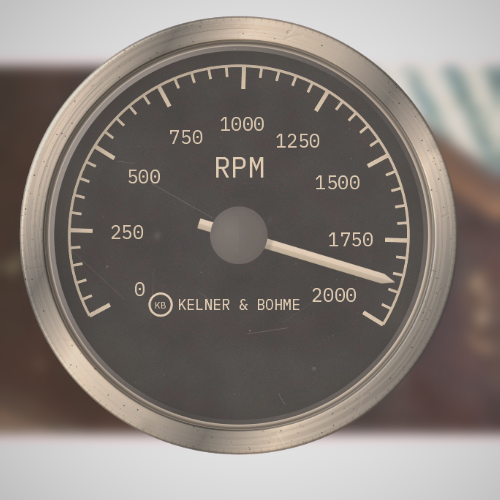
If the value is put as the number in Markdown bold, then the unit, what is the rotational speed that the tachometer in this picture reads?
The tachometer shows **1875** rpm
